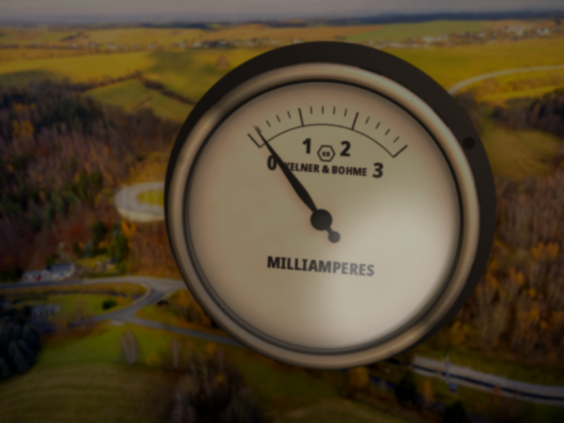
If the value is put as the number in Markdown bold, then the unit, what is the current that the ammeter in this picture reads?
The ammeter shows **0.2** mA
